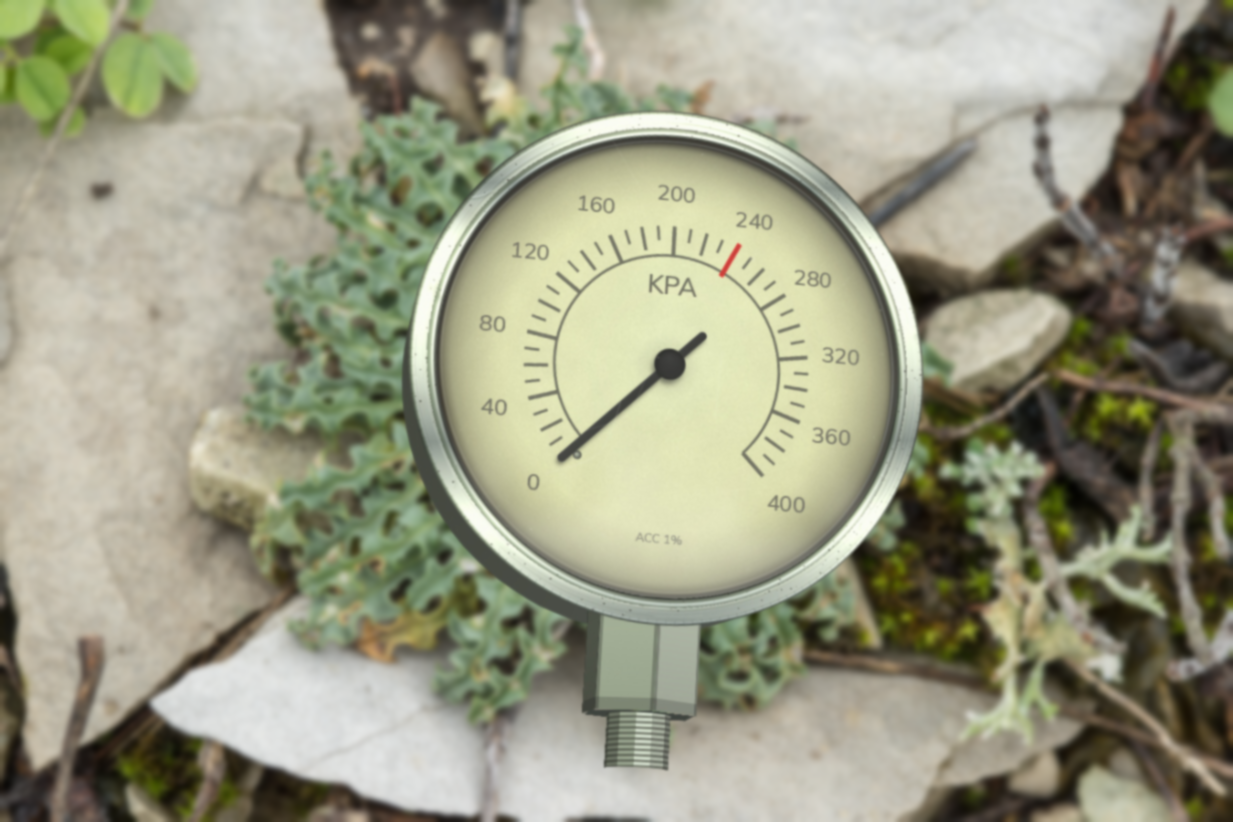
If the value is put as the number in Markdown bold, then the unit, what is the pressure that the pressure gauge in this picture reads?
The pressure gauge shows **0** kPa
